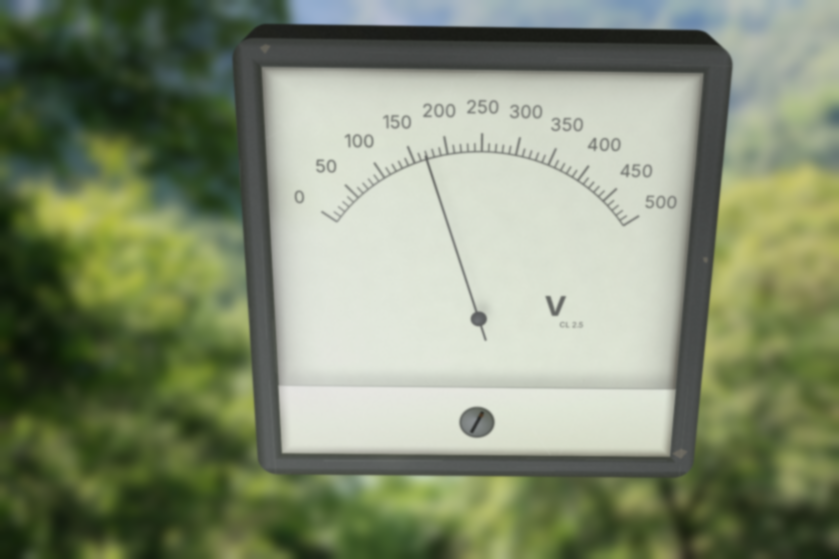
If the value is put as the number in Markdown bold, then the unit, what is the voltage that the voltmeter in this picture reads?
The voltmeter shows **170** V
